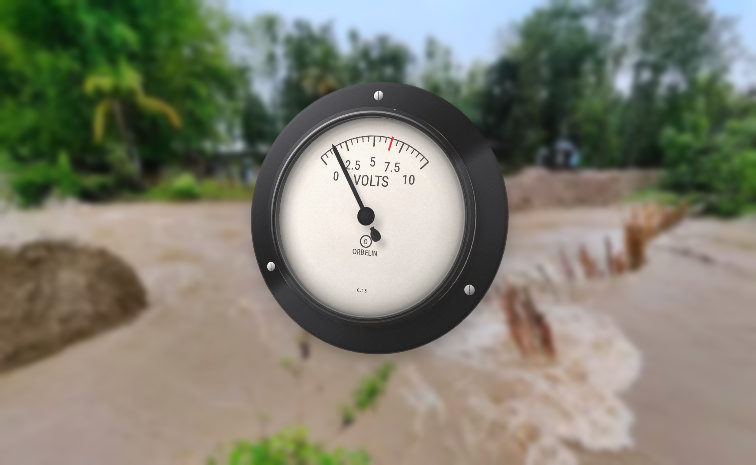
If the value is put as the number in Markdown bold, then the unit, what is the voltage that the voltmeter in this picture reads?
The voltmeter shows **1.5** V
